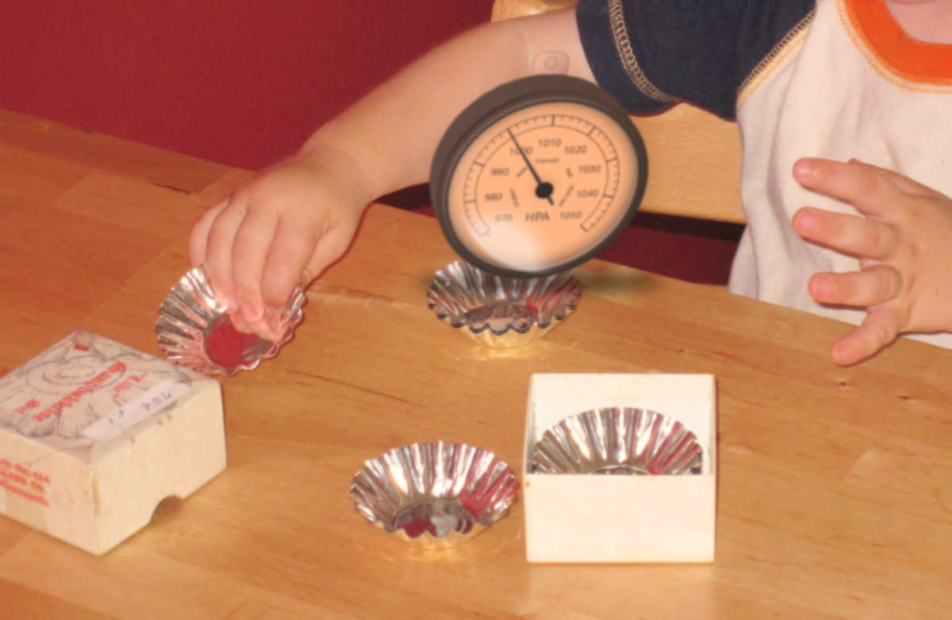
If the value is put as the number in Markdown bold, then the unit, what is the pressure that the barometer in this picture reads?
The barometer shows **1000** hPa
